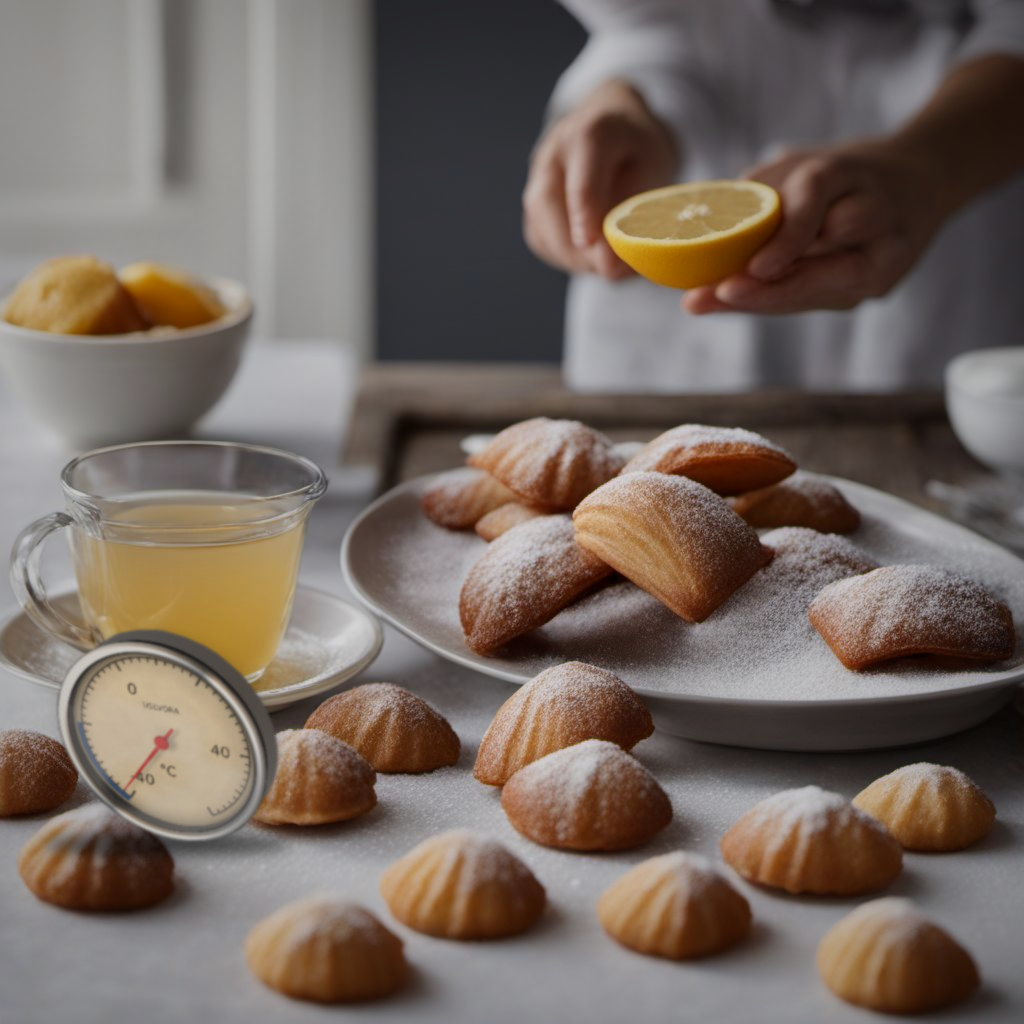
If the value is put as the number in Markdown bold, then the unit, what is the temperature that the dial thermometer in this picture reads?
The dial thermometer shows **-38** °C
